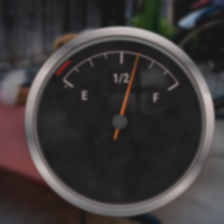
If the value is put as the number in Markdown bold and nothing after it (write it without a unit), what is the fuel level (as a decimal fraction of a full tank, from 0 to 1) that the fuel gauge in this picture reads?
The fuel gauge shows **0.625**
